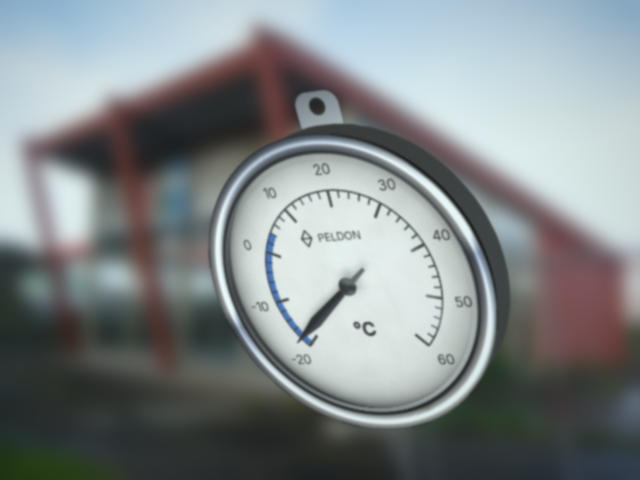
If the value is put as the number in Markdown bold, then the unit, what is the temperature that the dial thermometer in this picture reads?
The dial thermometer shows **-18** °C
